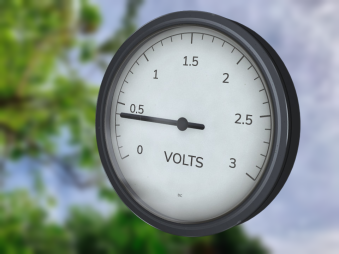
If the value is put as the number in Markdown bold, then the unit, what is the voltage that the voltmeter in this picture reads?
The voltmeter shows **0.4** V
